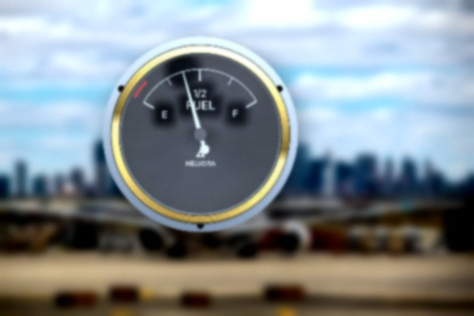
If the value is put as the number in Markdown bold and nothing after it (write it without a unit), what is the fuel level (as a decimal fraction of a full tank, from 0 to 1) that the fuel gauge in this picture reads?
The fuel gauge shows **0.375**
